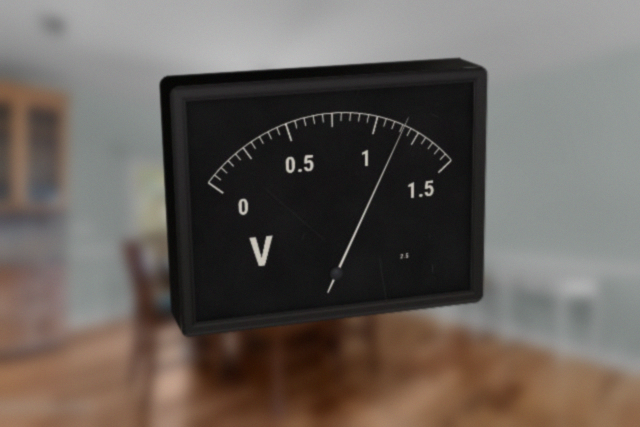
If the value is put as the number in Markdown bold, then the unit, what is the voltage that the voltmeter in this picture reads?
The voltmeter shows **1.15** V
